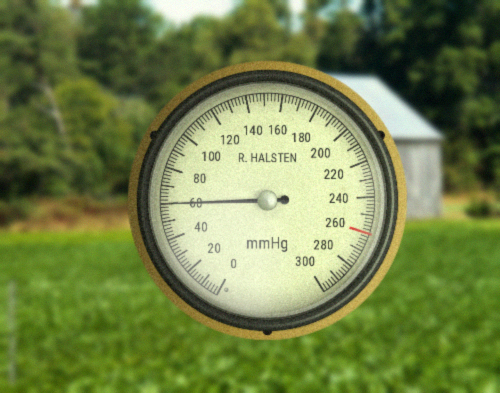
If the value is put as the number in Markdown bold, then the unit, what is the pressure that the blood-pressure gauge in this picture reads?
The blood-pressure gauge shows **60** mmHg
